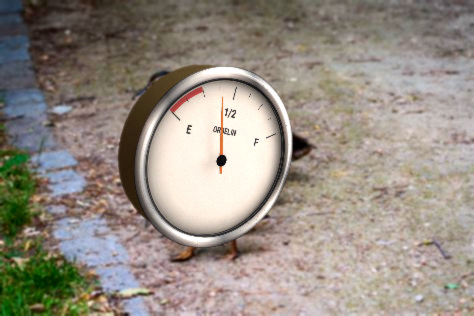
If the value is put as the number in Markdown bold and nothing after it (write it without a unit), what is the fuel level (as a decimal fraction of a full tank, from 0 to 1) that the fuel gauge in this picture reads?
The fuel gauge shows **0.375**
